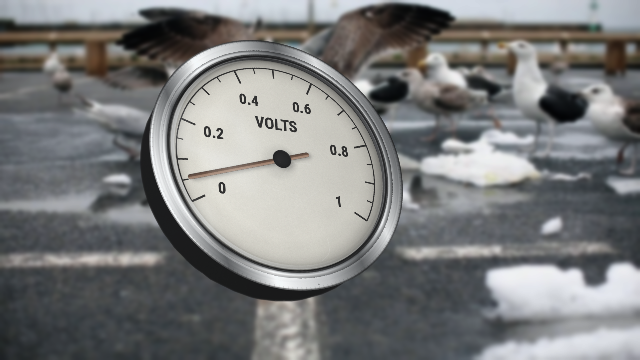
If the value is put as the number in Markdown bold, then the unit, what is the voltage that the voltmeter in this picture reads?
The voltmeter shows **0.05** V
